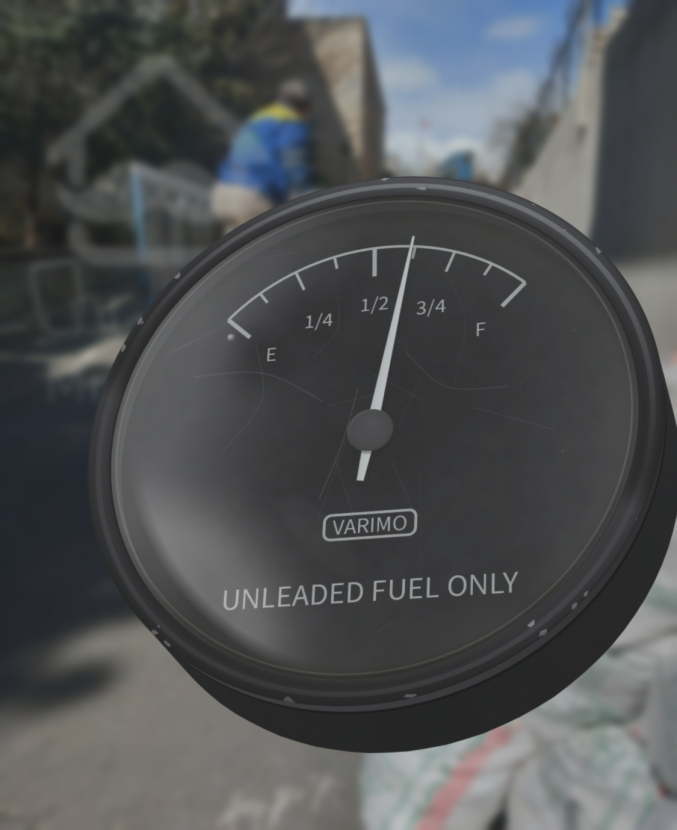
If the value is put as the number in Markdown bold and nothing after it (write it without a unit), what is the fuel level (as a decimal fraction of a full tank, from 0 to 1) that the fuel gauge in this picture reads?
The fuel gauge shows **0.625**
